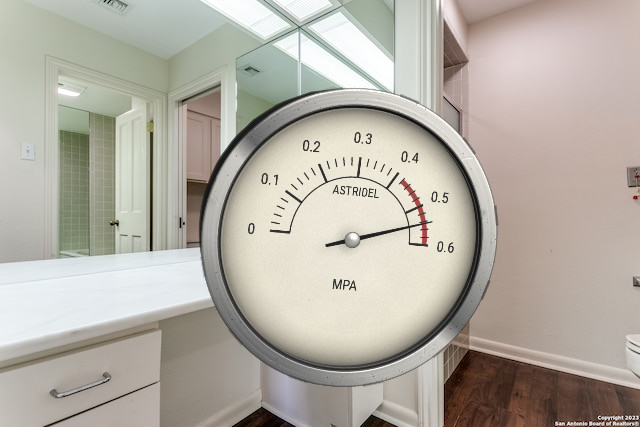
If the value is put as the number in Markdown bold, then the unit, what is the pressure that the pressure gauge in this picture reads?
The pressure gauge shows **0.54** MPa
